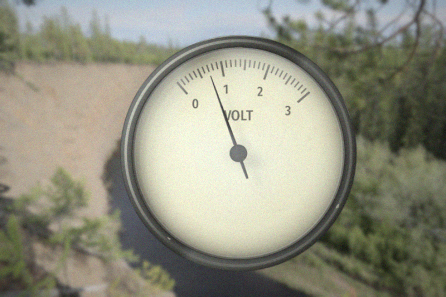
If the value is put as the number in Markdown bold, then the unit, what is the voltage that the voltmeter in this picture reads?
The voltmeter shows **0.7** V
